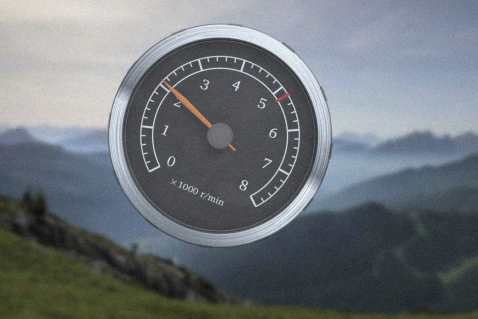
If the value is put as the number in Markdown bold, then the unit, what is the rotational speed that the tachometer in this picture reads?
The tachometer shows **2100** rpm
